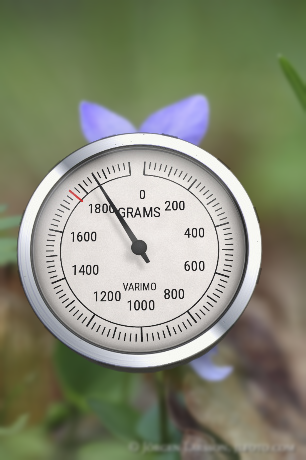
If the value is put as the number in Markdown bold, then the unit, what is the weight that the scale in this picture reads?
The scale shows **1860** g
